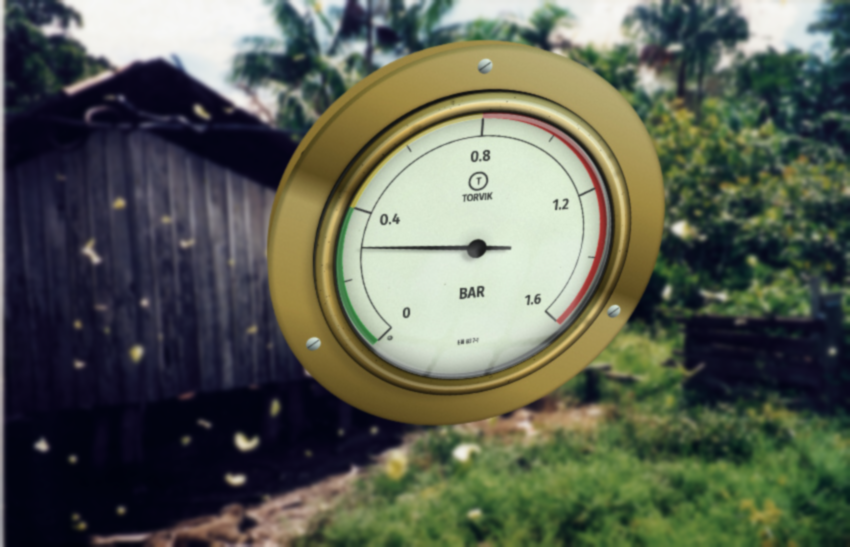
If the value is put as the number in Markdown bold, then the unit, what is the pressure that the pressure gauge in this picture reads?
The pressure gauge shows **0.3** bar
